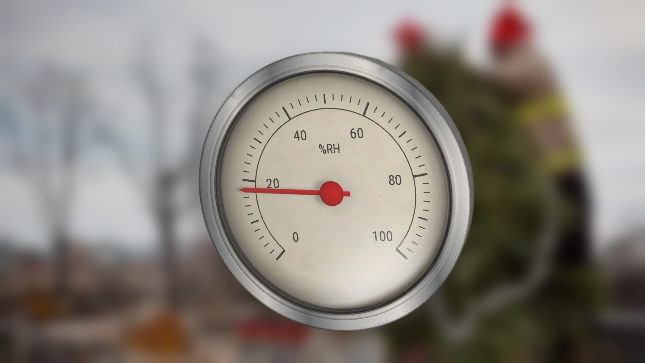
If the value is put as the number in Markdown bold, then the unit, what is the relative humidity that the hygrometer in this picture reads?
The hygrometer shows **18** %
